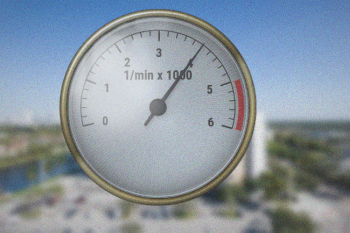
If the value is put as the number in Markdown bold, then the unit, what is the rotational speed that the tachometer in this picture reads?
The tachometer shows **4000** rpm
